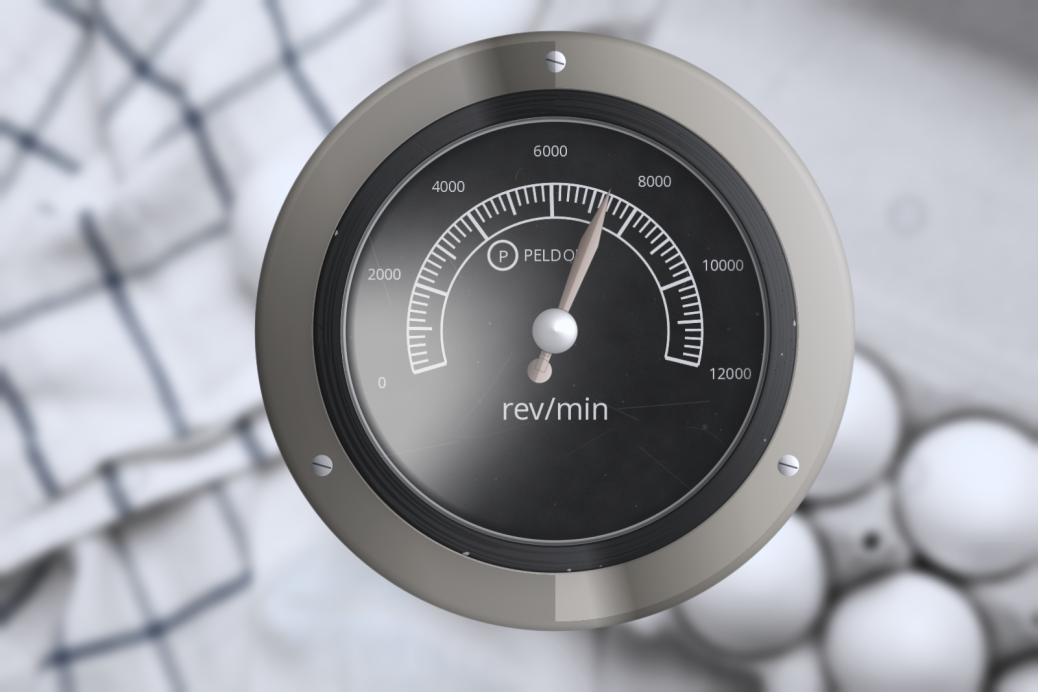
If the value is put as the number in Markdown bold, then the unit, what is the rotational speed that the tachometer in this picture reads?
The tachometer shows **7300** rpm
